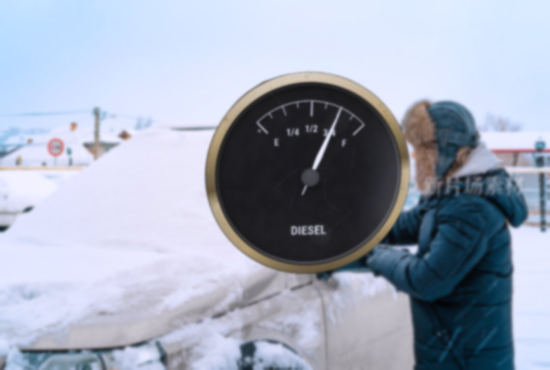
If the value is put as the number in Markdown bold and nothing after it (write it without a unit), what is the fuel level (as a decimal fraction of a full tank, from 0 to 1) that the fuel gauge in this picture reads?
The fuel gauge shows **0.75**
